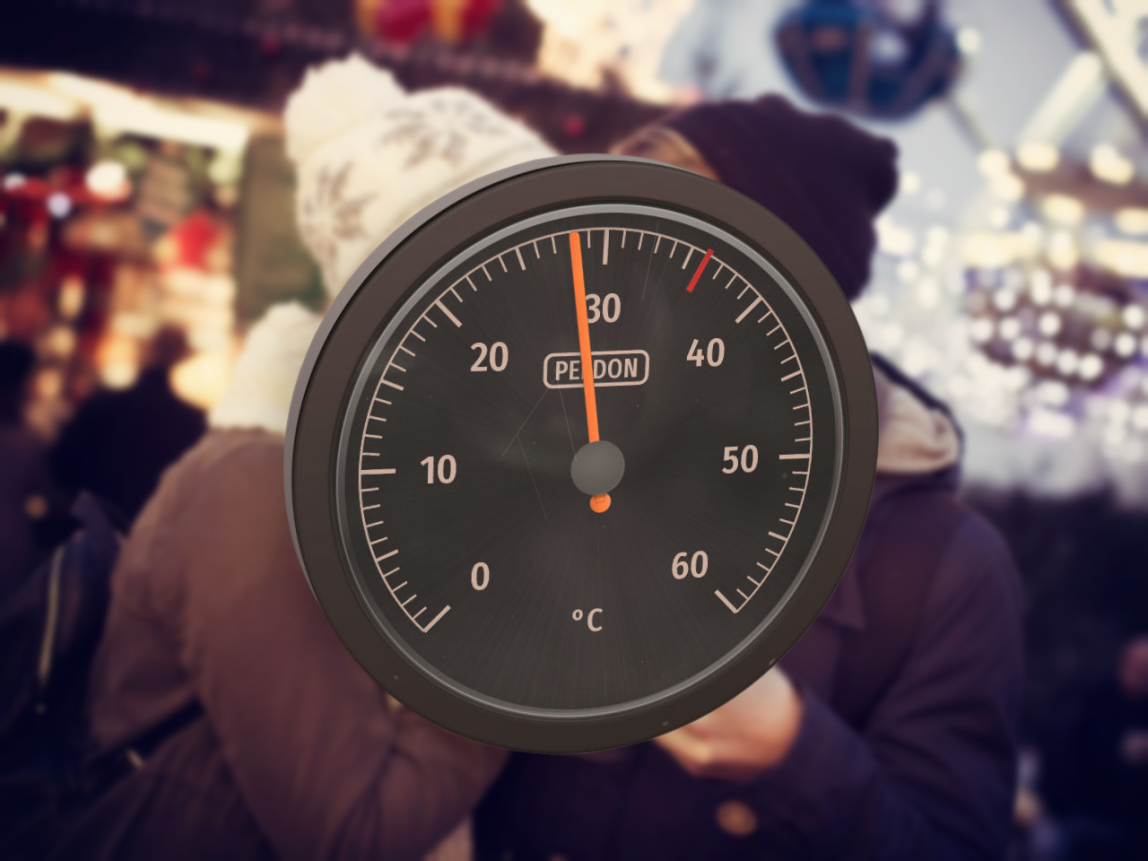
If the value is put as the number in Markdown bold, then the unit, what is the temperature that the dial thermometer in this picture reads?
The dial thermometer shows **28** °C
